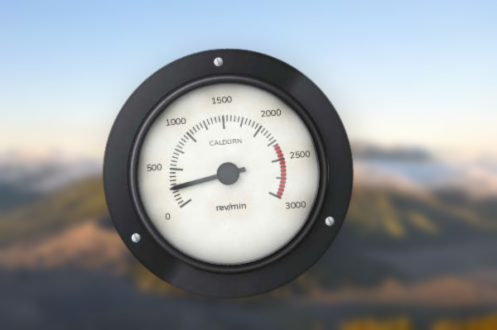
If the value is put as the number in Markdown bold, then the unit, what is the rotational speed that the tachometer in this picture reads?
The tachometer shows **250** rpm
